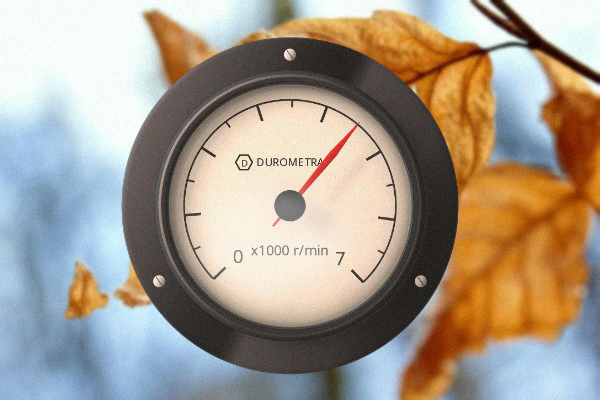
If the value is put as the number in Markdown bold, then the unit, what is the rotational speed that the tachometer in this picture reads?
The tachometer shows **4500** rpm
